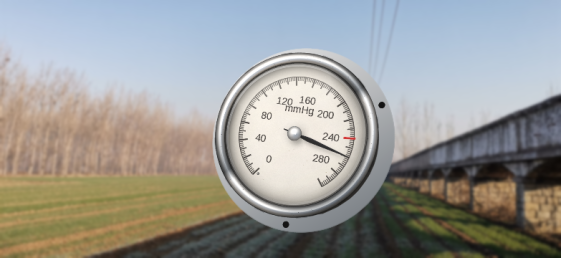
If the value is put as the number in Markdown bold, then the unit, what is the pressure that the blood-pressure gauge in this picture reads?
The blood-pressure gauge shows **260** mmHg
